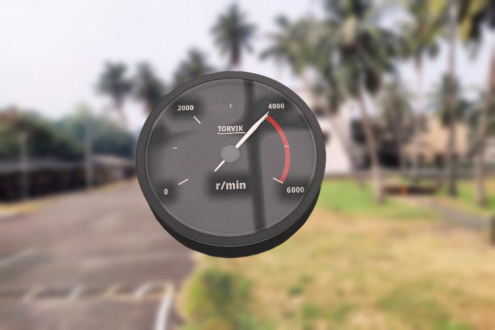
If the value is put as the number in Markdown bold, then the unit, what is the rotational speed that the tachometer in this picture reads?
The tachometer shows **4000** rpm
